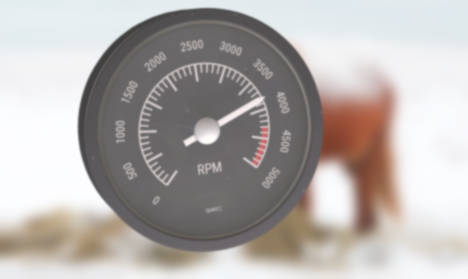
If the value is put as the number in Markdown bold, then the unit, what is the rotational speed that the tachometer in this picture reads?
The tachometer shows **3800** rpm
